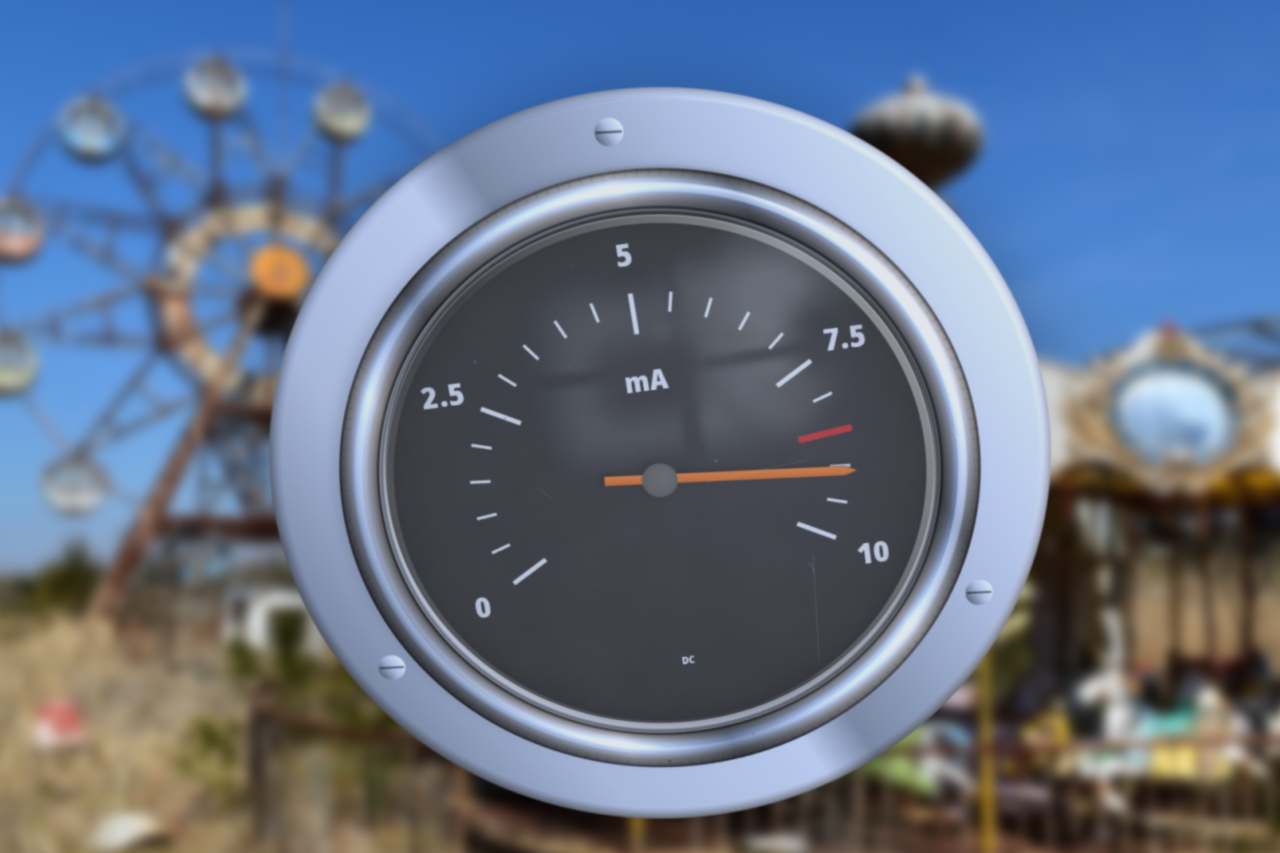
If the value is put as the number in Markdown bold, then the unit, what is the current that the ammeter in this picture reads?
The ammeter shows **9** mA
